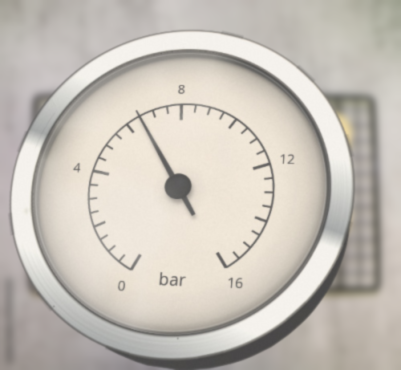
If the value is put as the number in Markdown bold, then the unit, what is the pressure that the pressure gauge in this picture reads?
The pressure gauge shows **6.5** bar
